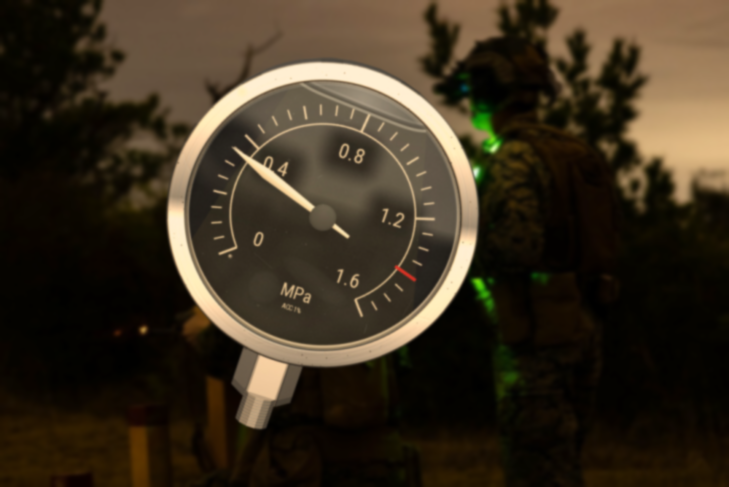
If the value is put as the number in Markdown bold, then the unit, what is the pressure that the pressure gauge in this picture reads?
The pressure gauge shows **0.35** MPa
